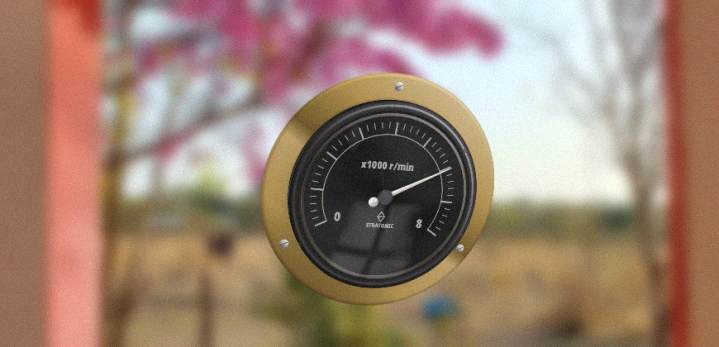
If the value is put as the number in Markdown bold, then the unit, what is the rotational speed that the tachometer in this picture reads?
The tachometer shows **6000** rpm
